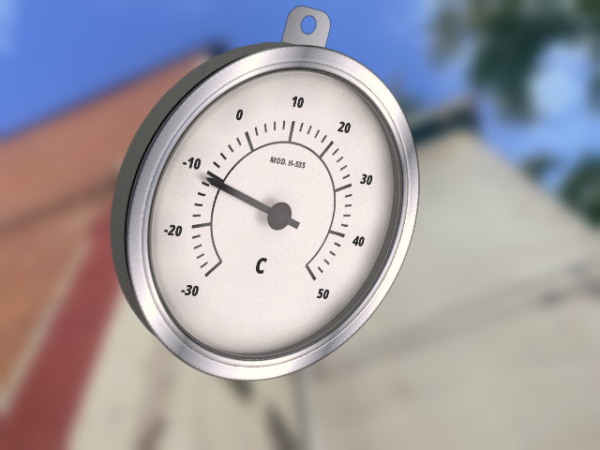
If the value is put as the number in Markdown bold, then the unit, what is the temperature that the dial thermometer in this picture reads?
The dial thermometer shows **-11** °C
